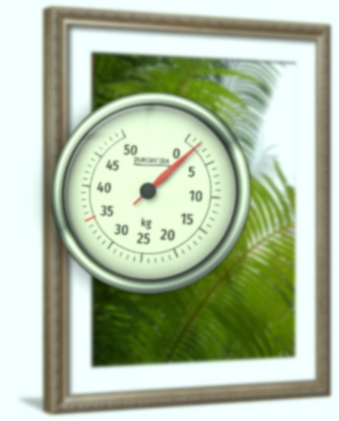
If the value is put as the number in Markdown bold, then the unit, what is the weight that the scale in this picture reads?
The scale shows **2** kg
